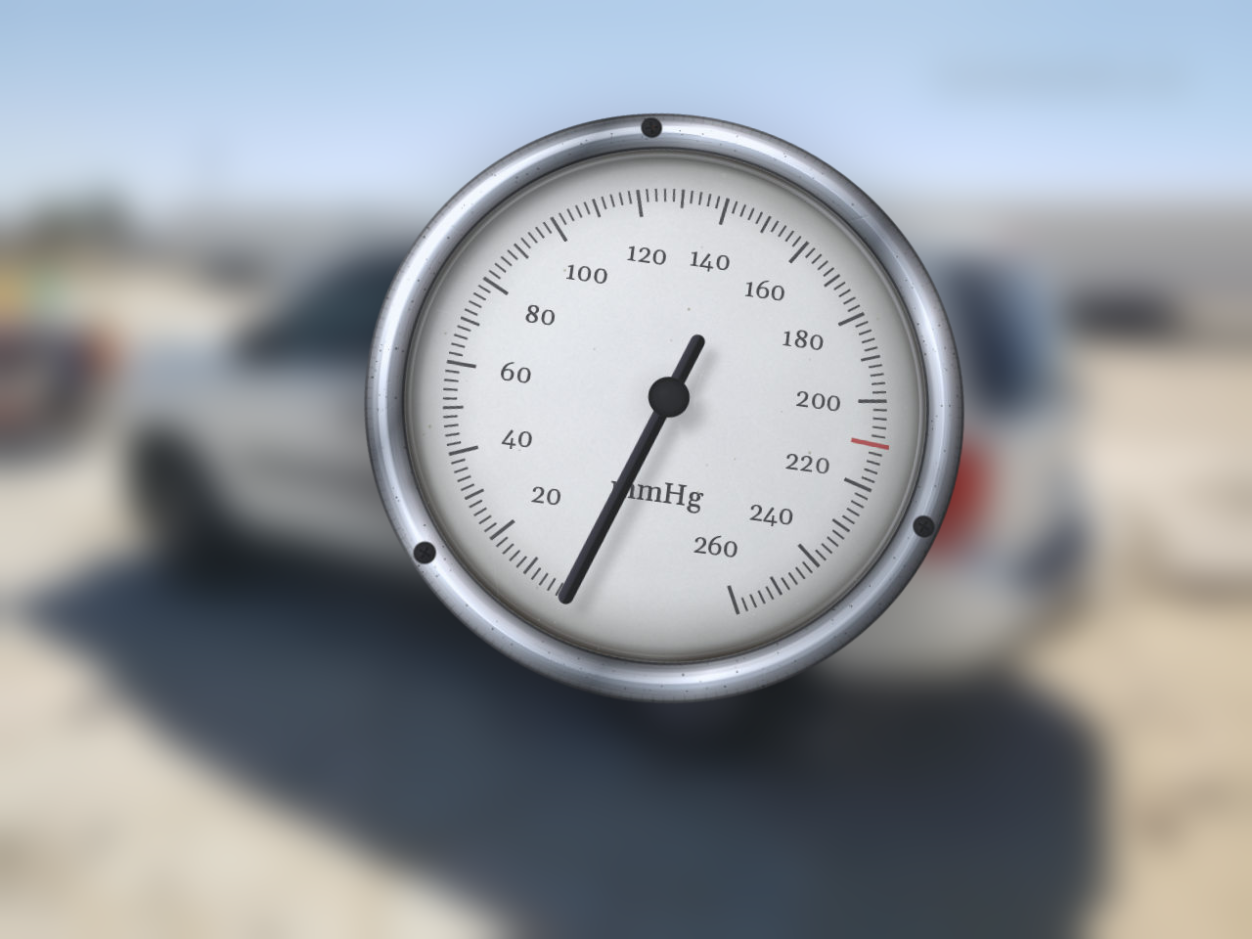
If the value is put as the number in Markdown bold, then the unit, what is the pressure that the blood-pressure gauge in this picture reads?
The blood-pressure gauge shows **0** mmHg
